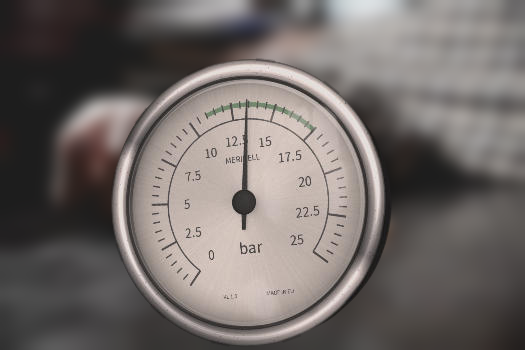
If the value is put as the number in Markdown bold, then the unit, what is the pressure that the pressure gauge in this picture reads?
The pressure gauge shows **13.5** bar
